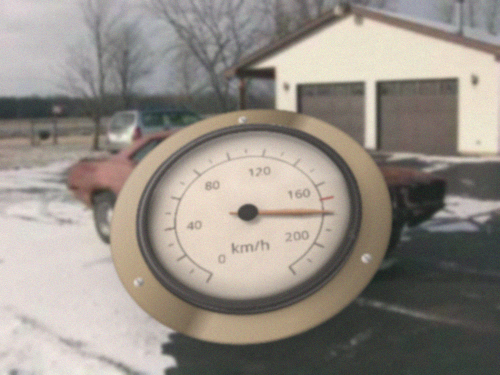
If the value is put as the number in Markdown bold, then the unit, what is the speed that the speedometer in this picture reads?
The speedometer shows **180** km/h
